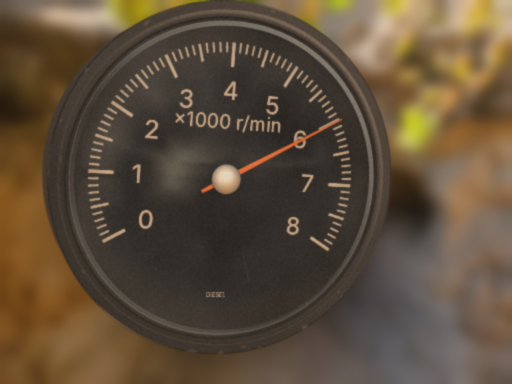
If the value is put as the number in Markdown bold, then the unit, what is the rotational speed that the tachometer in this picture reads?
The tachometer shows **6000** rpm
